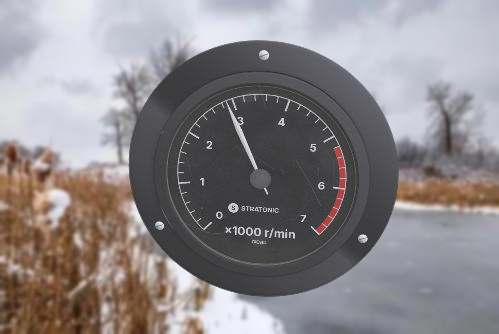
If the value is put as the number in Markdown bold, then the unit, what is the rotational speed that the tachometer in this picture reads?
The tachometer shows **2900** rpm
